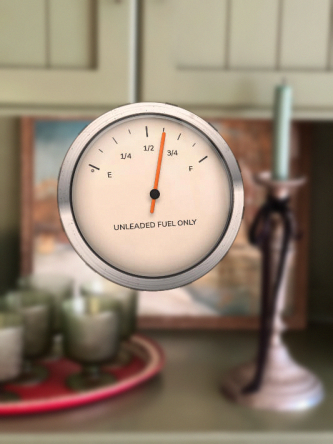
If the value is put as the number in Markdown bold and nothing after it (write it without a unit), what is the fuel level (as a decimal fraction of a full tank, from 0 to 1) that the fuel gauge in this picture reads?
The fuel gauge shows **0.625**
